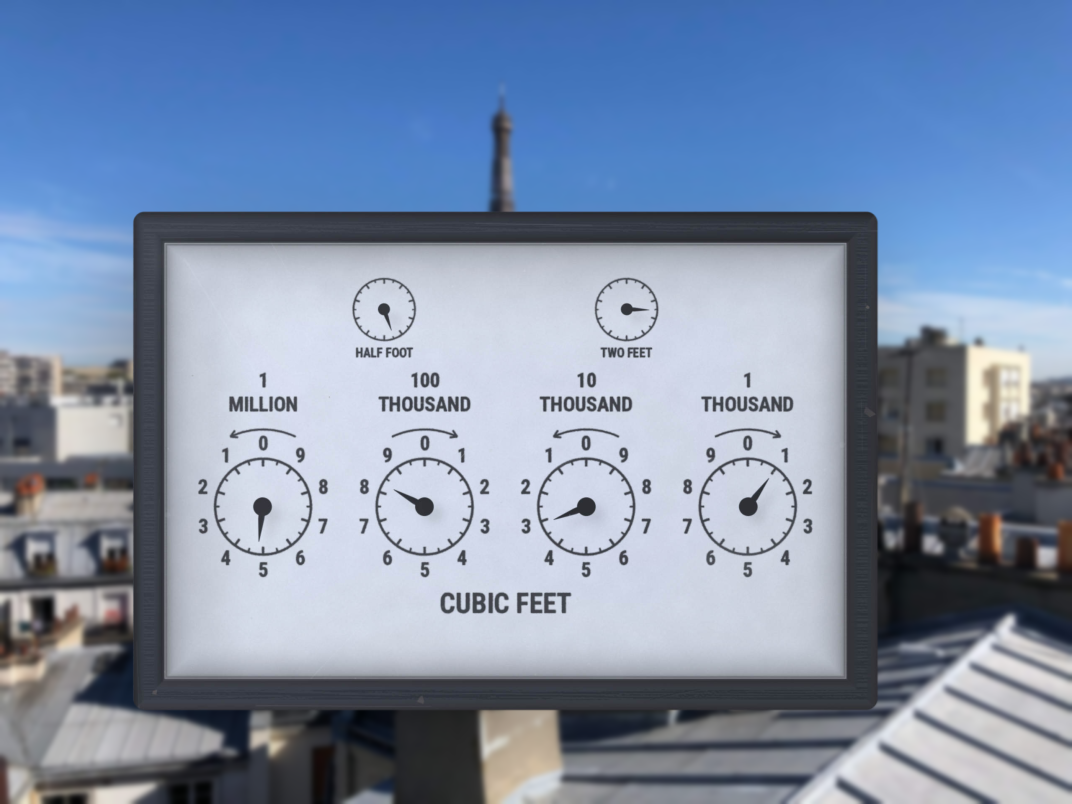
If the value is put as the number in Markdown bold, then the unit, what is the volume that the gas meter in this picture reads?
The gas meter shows **483100** ft³
